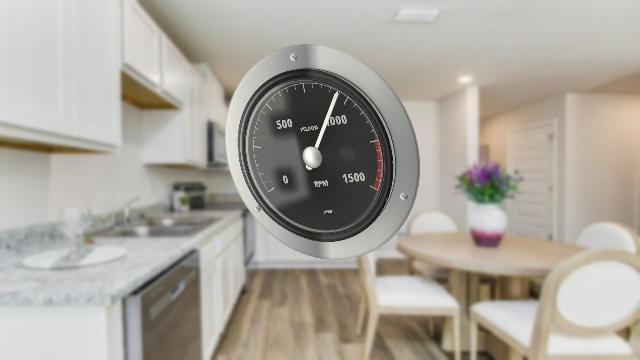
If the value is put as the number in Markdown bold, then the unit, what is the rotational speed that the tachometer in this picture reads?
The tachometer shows **950** rpm
